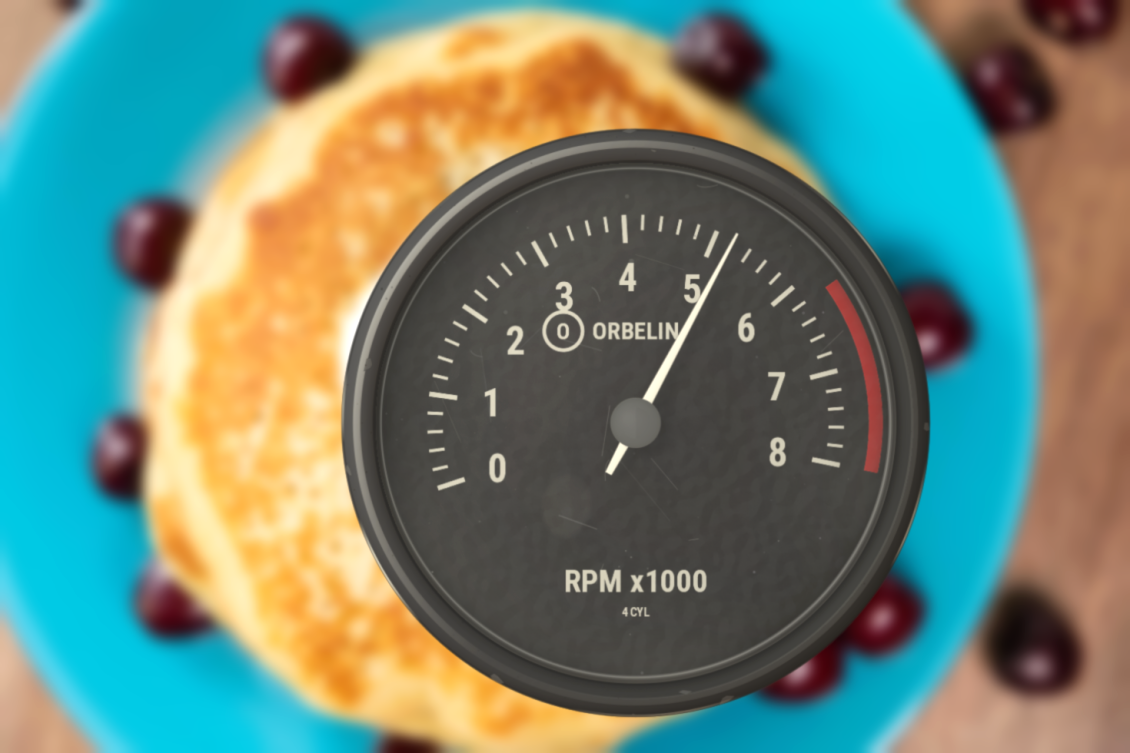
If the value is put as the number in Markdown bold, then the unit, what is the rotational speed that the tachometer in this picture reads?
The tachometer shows **5200** rpm
